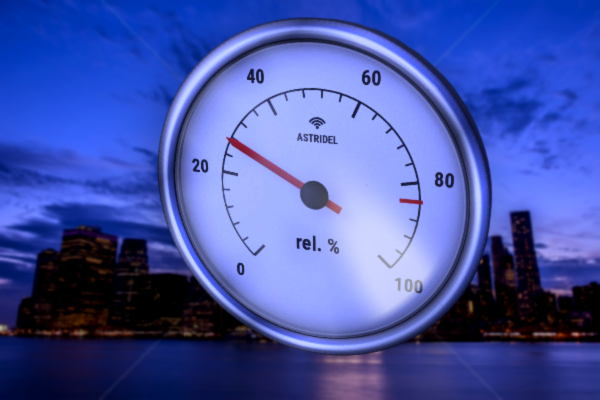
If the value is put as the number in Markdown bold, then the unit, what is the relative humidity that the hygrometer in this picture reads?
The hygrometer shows **28** %
